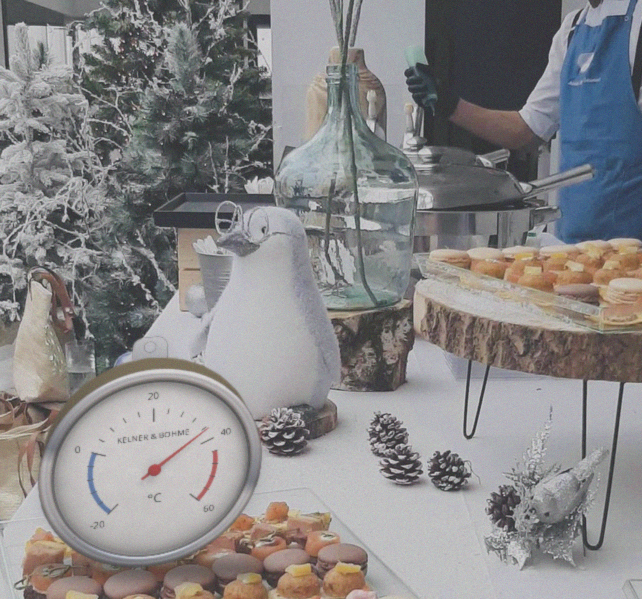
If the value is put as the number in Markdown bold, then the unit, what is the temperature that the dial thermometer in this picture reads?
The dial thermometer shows **36** °C
